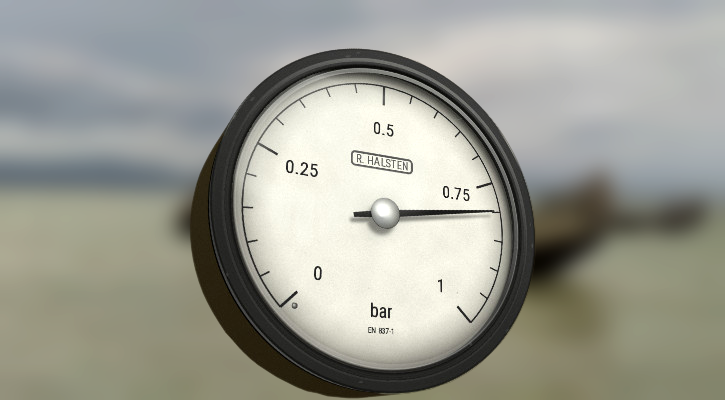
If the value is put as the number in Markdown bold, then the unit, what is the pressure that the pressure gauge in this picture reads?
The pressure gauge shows **0.8** bar
